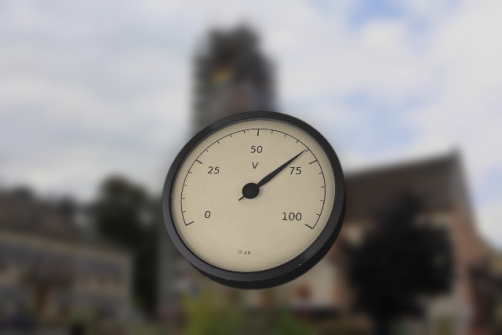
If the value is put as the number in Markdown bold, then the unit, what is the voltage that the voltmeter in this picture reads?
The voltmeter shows **70** V
